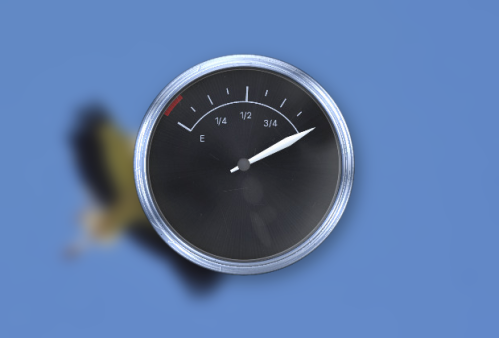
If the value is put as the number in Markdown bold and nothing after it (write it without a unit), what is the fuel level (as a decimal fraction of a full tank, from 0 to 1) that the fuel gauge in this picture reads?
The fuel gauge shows **1**
